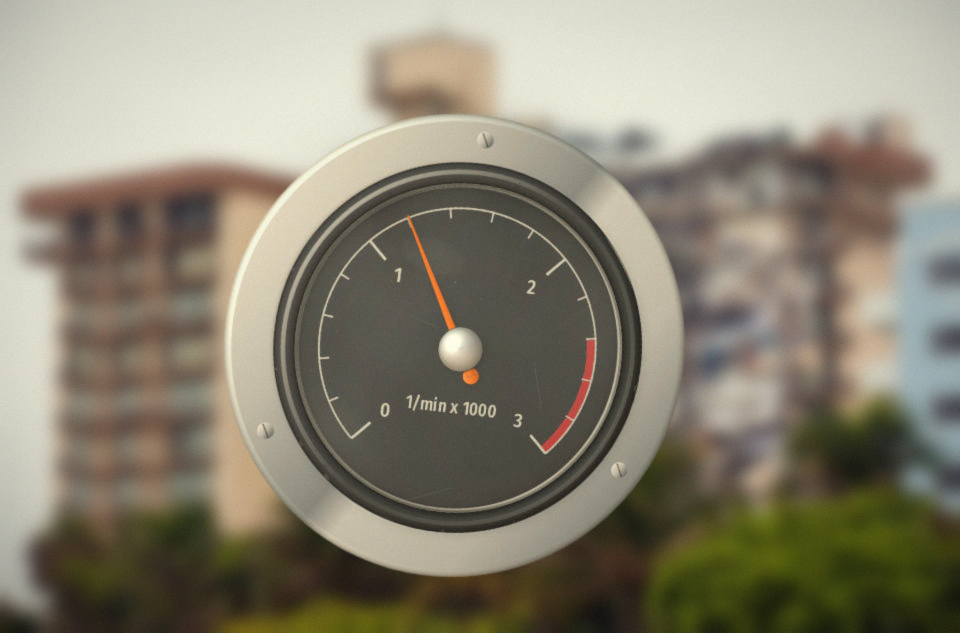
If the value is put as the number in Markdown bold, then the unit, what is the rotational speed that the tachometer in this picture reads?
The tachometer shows **1200** rpm
